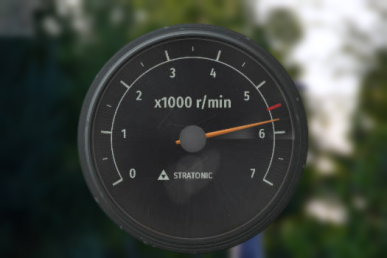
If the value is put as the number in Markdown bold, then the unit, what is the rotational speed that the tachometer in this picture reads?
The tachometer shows **5750** rpm
